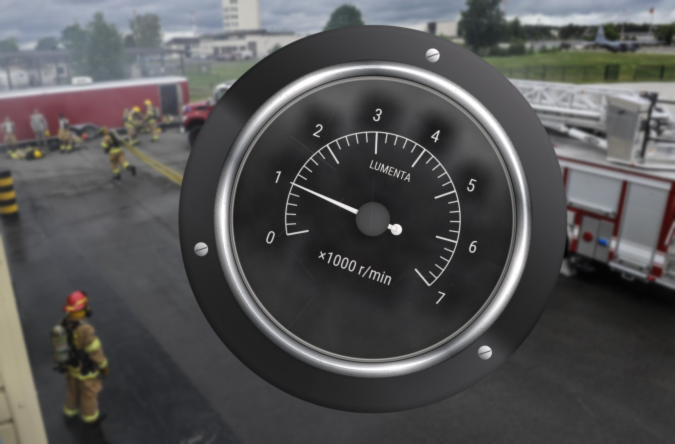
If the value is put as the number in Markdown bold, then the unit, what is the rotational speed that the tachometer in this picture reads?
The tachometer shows **1000** rpm
